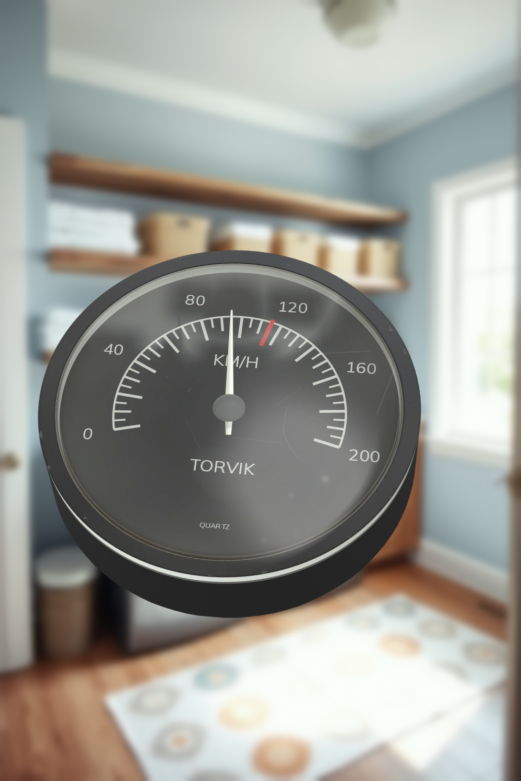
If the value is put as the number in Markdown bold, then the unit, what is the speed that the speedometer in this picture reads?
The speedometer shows **95** km/h
